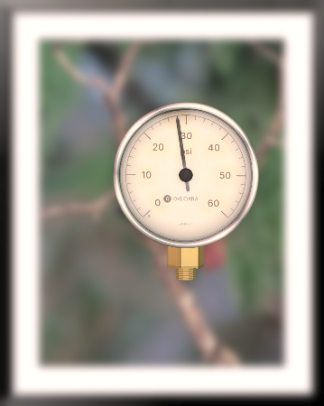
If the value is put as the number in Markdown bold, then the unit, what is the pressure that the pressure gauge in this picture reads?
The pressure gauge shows **28** psi
